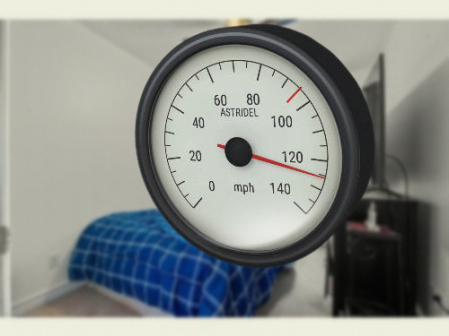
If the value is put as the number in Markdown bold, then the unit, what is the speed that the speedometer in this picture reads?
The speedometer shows **125** mph
